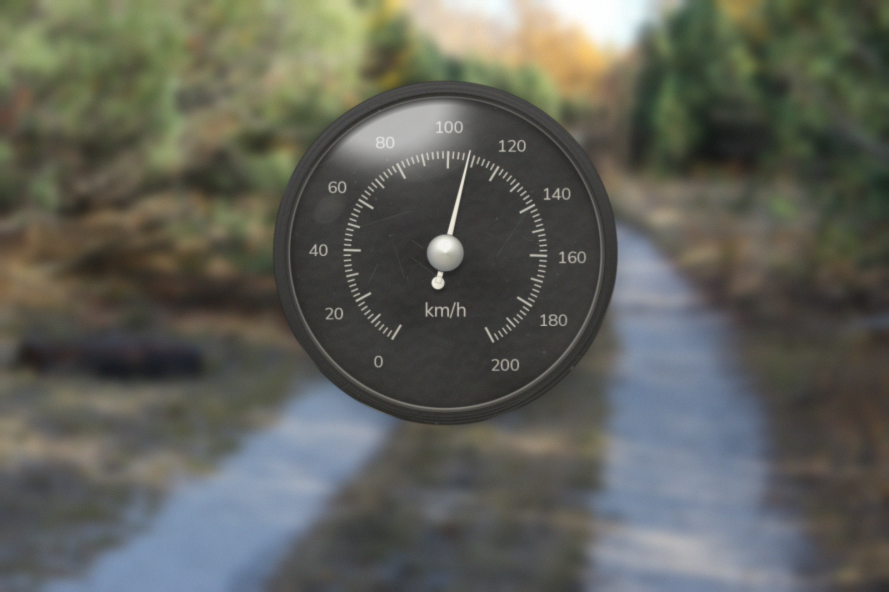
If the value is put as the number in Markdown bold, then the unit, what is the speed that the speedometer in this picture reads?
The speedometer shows **108** km/h
